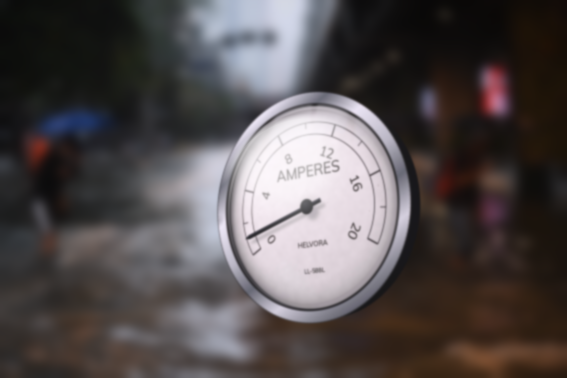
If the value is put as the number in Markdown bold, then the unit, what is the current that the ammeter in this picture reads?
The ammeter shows **1** A
